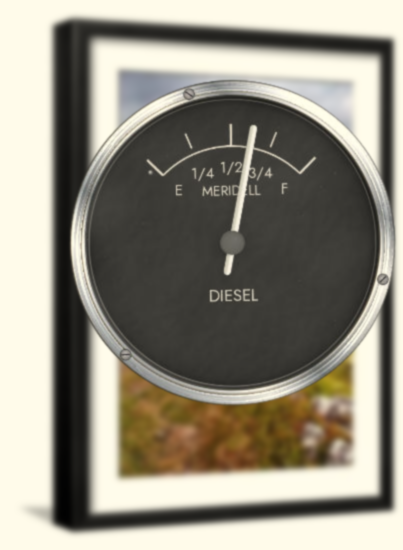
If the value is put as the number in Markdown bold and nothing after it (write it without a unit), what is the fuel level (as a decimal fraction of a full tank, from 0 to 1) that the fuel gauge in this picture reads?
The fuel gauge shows **0.625**
